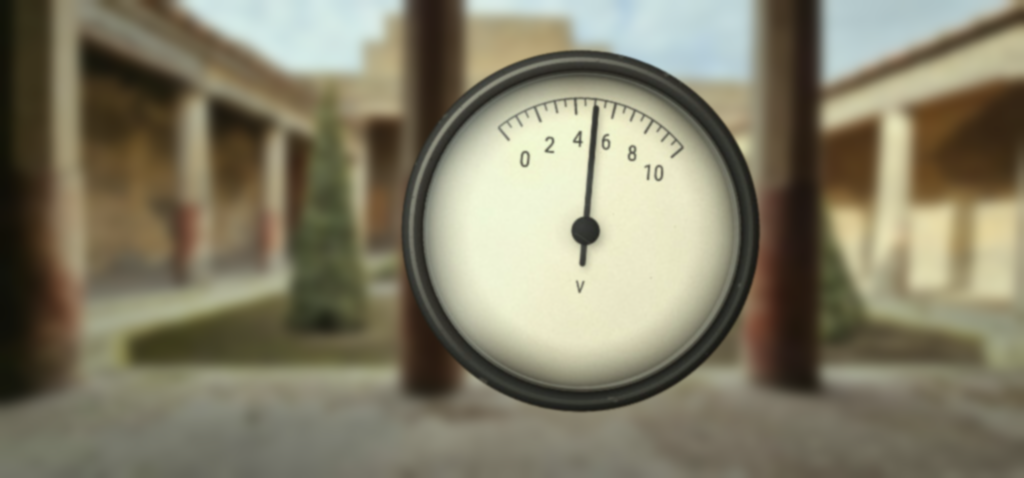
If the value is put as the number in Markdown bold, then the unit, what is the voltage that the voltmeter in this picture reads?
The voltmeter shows **5** V
